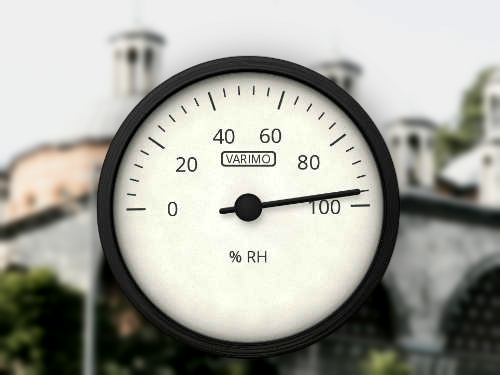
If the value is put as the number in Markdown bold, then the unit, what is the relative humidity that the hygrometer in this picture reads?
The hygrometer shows **96** %
